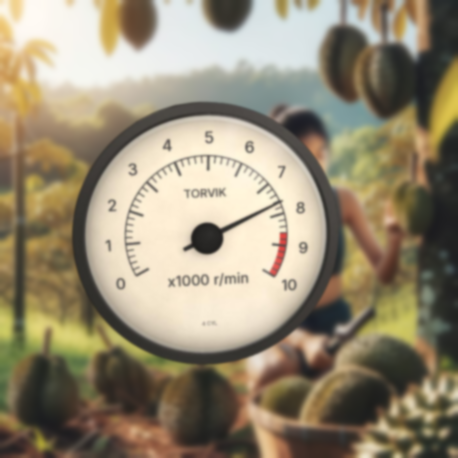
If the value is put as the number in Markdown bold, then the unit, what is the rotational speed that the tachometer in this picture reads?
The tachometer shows **7600** rpm
